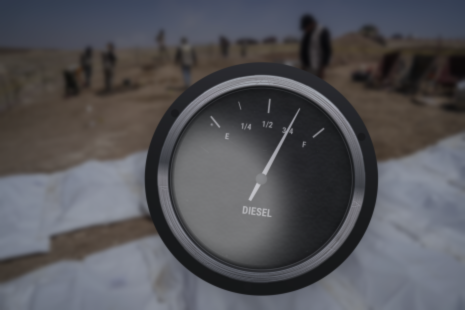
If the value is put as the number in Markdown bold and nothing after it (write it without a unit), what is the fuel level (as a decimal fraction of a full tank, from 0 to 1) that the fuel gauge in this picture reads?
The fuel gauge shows **0.75**
